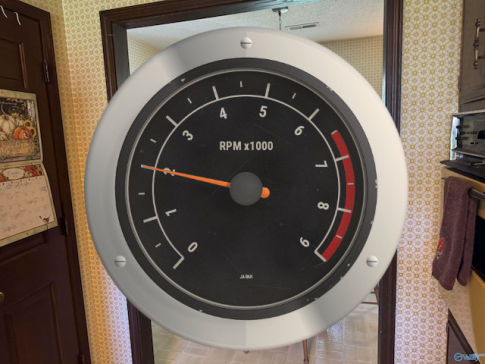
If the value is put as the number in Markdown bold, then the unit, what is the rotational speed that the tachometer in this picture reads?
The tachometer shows **2000** rpm
